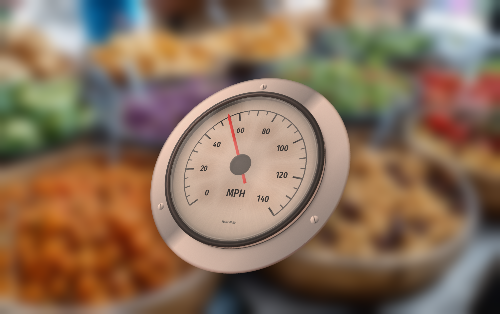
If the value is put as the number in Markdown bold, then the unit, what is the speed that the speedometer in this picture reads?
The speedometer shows **55** mph
